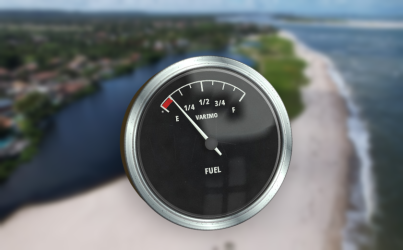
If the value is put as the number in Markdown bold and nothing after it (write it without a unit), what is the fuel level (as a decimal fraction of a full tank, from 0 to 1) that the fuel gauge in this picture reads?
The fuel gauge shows **0.125**
